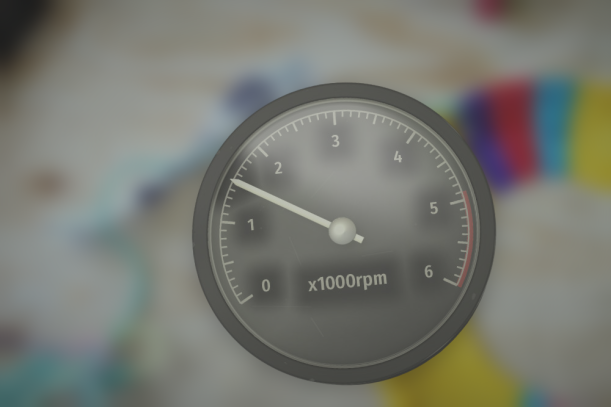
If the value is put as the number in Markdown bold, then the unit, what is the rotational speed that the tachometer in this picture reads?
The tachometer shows **1500** rpm
